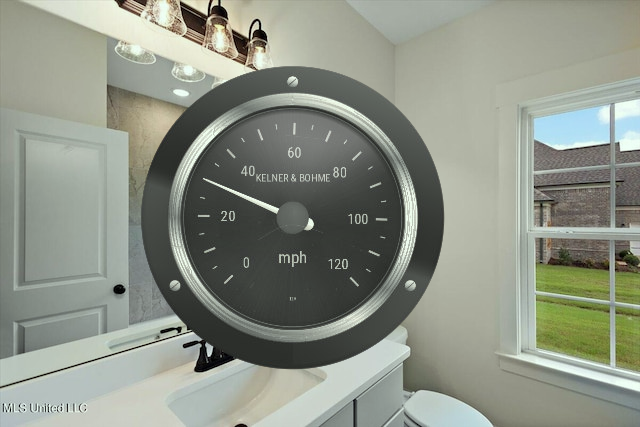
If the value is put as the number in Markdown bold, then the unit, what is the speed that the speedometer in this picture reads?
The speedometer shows **30** mph
